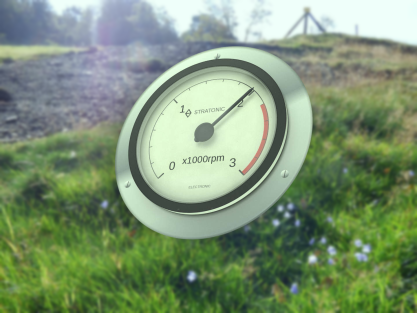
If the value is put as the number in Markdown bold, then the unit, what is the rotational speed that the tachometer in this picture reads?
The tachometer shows **2000** rpm
